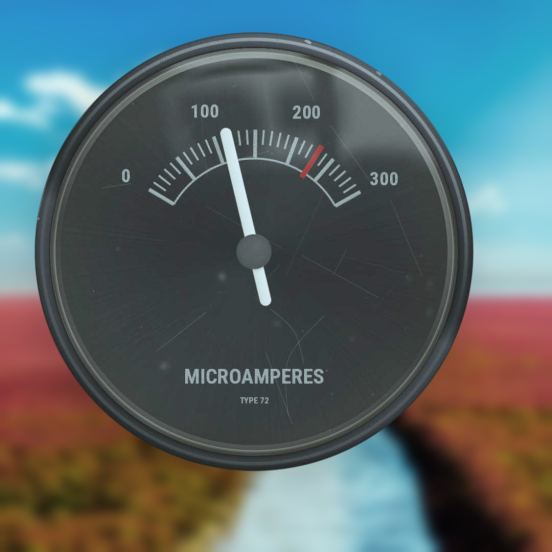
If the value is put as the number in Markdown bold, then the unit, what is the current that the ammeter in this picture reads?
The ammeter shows **115** µA
